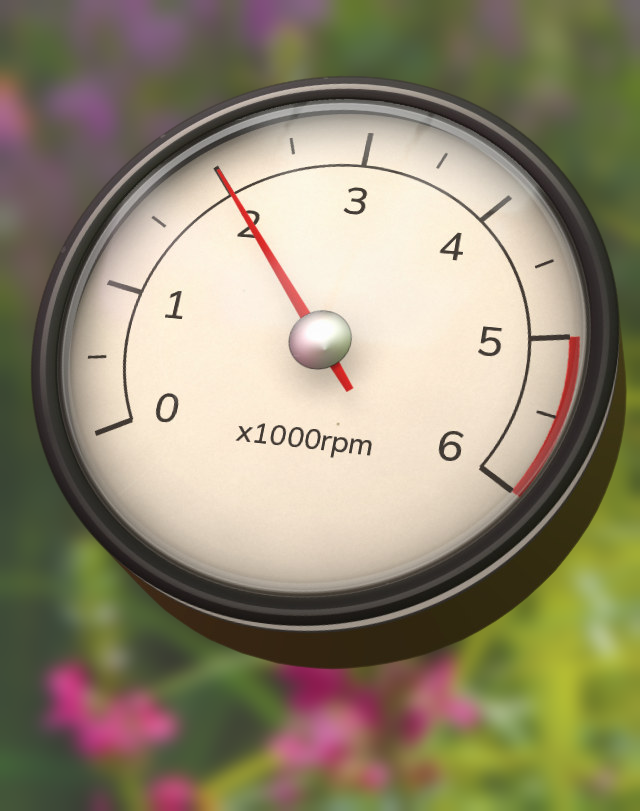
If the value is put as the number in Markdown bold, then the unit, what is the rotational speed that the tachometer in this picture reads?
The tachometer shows **2000** rpm
